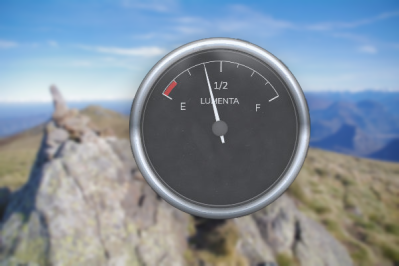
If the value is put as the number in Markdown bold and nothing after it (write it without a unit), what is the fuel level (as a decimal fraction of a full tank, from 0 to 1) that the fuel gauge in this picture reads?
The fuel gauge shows **0.375**
